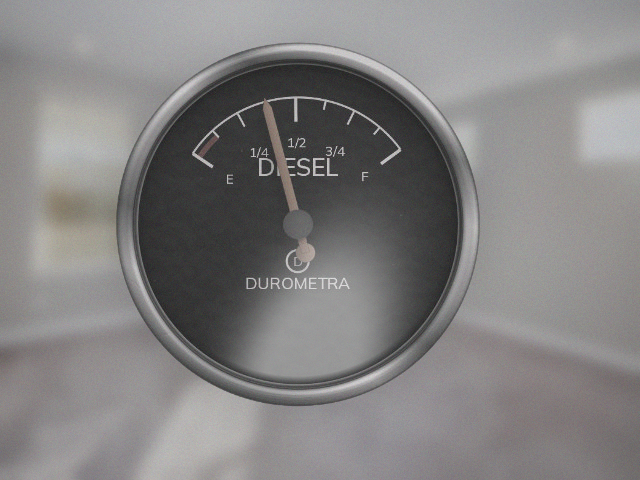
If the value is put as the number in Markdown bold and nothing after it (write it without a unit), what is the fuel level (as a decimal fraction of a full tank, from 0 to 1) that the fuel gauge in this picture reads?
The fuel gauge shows **0.375**
